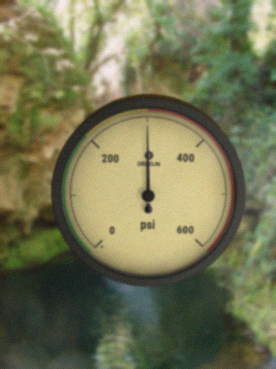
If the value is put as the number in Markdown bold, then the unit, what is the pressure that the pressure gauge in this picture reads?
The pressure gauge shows **300** psi
